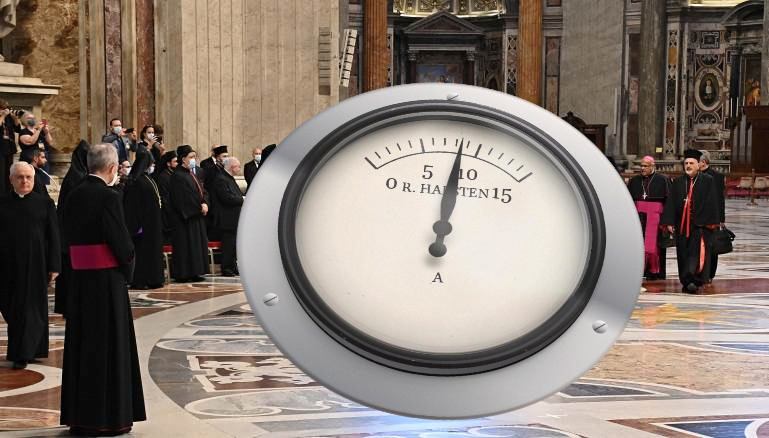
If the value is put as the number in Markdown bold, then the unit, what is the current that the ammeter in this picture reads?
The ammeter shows **8.5** A
